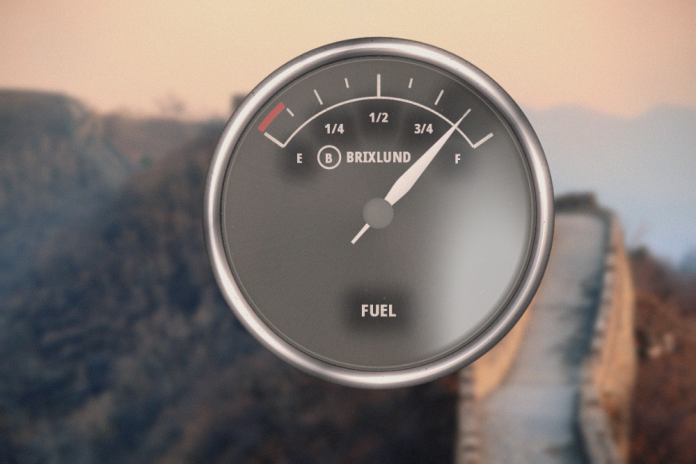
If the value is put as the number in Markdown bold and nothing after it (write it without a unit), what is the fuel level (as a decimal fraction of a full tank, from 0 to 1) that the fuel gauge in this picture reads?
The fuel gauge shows **0.875**
